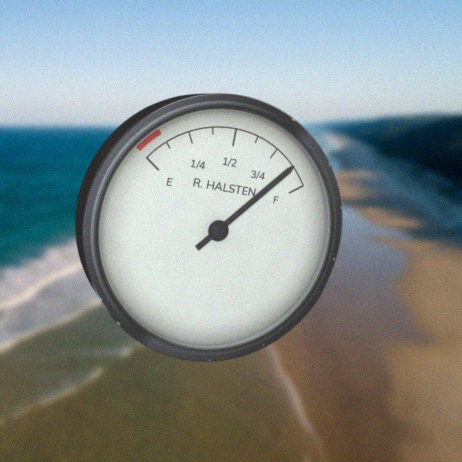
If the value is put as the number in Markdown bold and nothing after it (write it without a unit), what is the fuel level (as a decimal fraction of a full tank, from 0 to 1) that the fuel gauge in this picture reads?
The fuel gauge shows **0.875**
